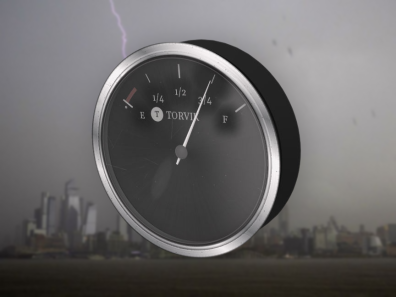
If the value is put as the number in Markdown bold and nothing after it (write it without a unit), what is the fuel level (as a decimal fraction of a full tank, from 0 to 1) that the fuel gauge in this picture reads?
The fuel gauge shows **0.75**
